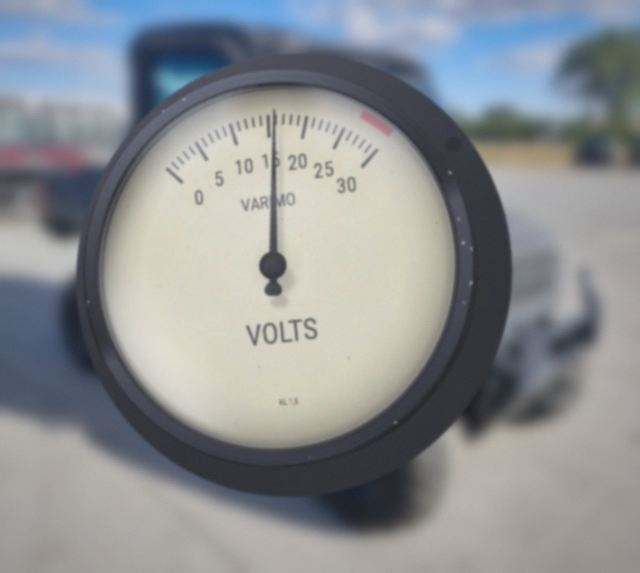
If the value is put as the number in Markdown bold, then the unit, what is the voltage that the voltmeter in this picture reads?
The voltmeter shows **16** V
